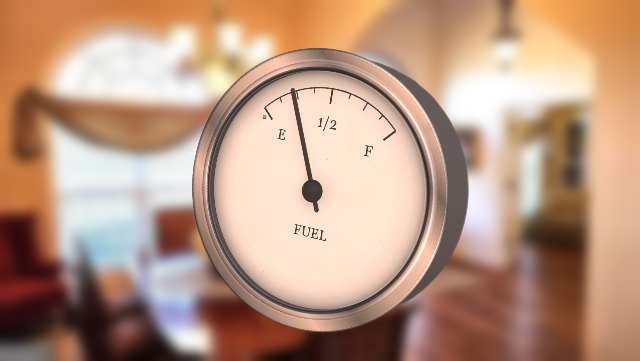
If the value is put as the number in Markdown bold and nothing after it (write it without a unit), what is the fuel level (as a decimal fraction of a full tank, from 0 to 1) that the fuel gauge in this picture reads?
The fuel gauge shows **0.25**
